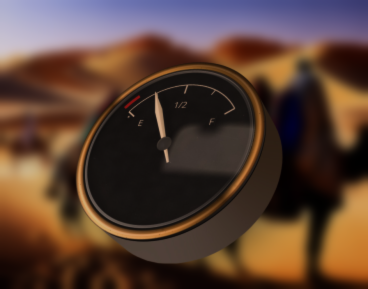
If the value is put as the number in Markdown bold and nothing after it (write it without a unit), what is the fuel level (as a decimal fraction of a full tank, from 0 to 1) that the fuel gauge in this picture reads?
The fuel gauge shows **0.25**
